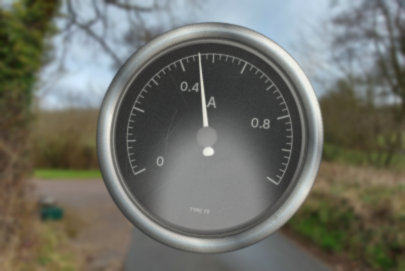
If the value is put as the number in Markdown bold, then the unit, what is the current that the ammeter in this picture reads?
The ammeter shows **0.46** A
